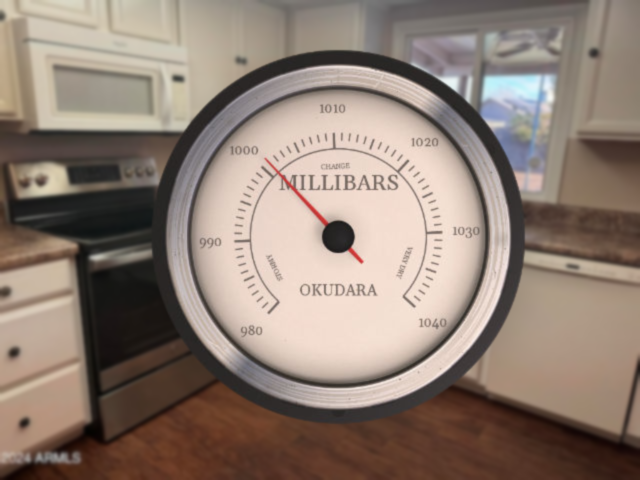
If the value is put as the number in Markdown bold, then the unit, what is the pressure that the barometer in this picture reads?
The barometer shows **1001** mbar
